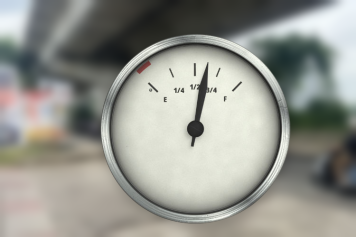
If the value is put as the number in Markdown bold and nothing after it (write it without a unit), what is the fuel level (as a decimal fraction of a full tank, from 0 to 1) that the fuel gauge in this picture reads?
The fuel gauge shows **0.625**
